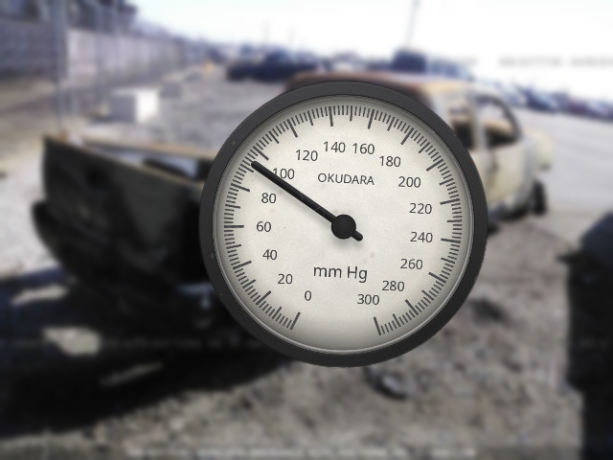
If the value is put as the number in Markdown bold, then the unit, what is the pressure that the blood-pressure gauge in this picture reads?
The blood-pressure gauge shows **94** mmHg
